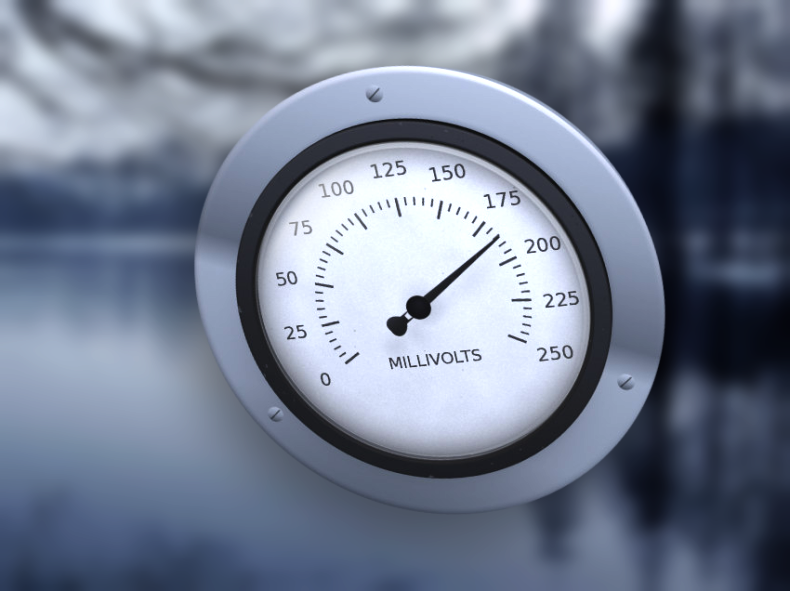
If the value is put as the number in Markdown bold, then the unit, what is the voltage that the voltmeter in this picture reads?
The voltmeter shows **185** mV
